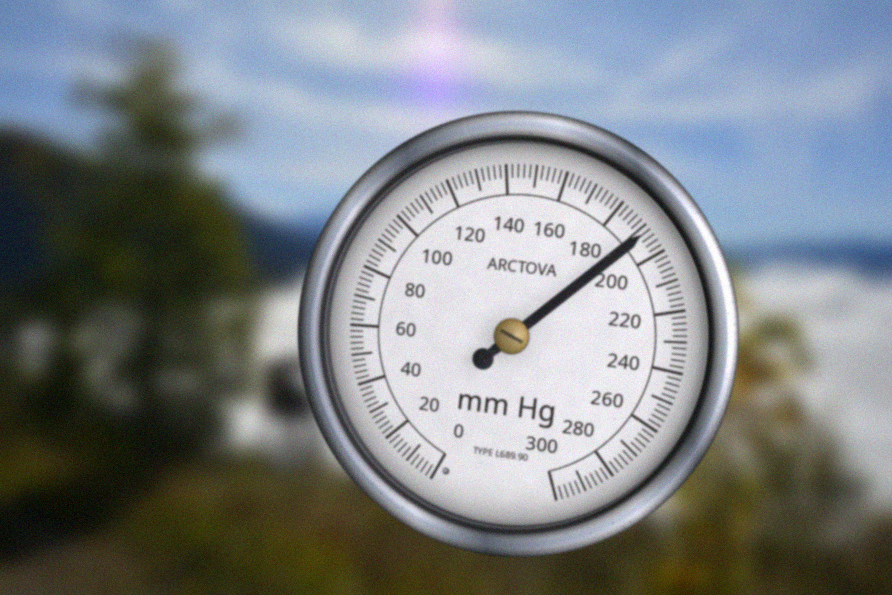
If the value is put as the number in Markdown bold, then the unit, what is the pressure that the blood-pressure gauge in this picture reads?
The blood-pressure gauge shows **192** mmHg
